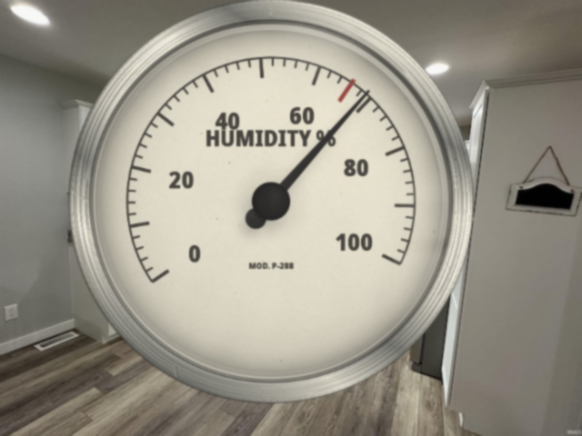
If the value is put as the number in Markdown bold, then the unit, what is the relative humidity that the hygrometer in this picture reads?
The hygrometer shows **69** %
